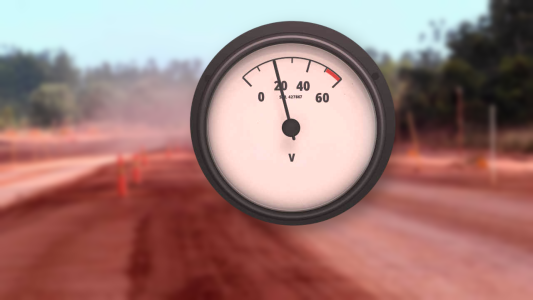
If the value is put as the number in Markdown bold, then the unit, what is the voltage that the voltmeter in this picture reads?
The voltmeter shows **20** V
